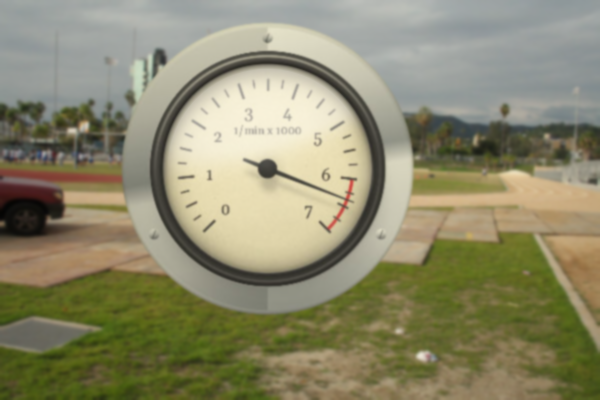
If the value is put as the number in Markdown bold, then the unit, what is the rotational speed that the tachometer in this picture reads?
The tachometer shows **6375** rpm
